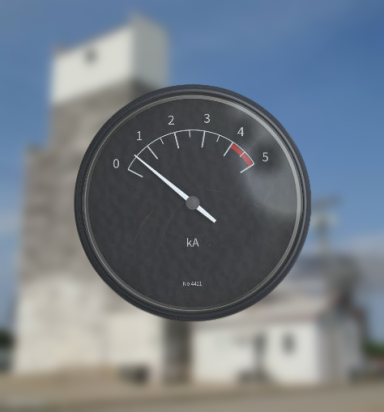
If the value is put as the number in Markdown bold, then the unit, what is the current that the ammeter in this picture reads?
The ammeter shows **0.5** kA
